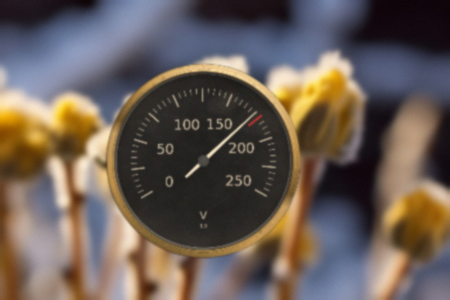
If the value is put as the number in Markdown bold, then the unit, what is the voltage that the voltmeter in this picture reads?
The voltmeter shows **175** V
